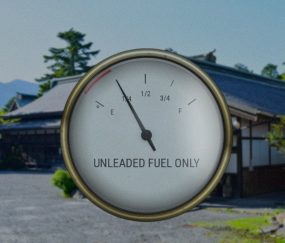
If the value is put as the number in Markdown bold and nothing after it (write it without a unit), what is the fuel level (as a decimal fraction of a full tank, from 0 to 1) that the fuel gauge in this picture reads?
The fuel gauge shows **0.25**
